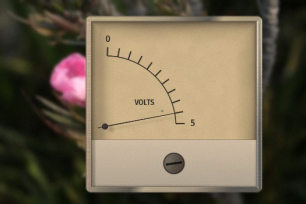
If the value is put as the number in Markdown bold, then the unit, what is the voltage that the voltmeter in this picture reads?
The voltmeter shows **4.5** V
